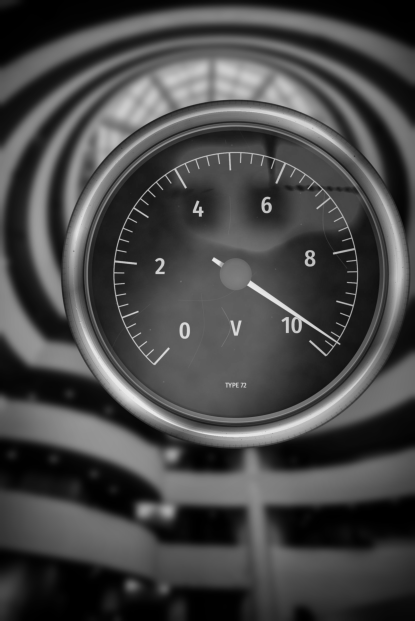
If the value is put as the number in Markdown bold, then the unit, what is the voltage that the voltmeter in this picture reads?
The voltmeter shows **9.7** V
